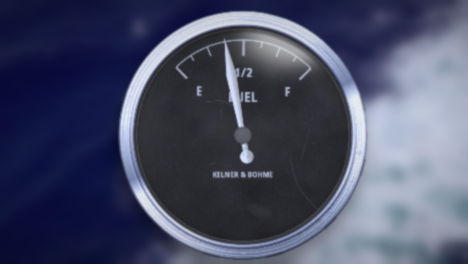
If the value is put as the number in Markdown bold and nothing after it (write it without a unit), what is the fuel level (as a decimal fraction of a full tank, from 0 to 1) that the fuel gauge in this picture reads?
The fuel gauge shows **0.375**
